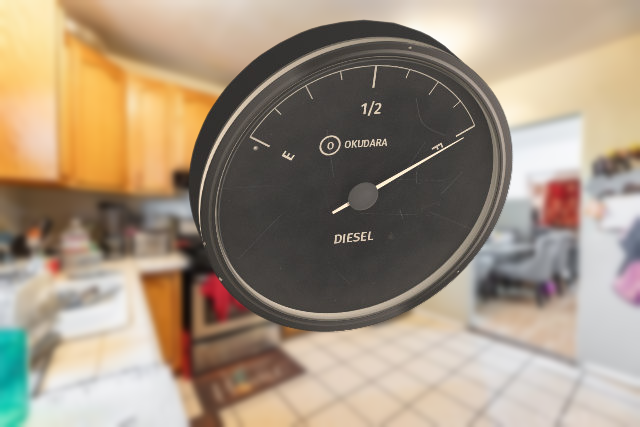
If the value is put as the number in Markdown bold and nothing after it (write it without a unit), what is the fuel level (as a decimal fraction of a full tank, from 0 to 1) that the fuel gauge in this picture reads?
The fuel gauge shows **1**
